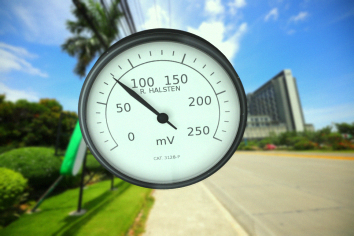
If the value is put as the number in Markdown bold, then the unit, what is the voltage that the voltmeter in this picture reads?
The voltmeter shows **80** mV
